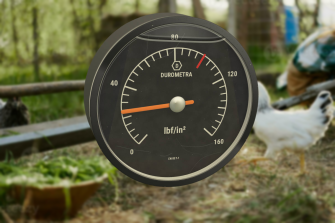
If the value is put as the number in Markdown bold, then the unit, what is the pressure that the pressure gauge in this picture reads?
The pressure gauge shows **25** psi
